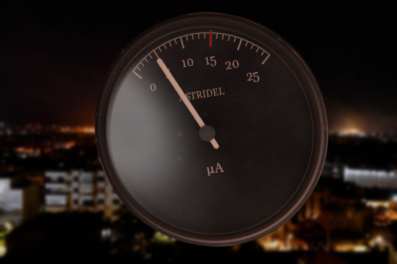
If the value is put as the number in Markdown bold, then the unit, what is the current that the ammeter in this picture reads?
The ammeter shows **5** µA
